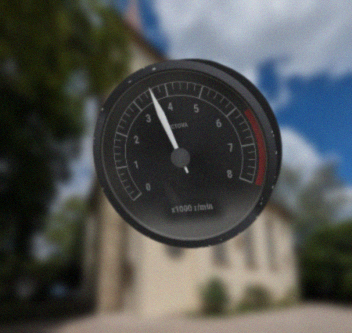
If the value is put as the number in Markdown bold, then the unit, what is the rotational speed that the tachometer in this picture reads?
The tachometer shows **3600** rpm
